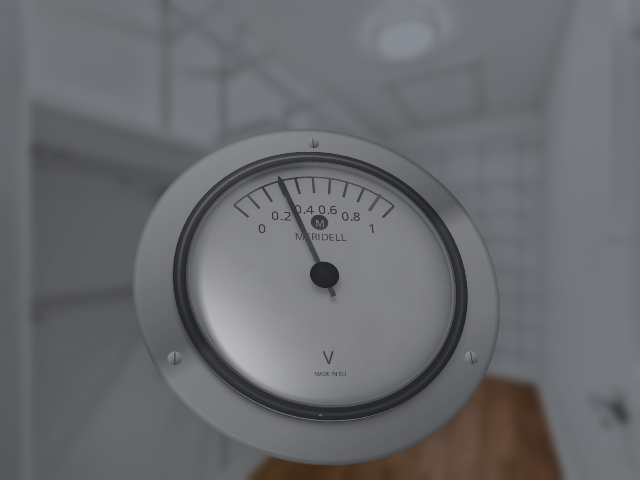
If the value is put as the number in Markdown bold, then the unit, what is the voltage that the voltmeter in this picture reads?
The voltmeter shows **0.3** V
